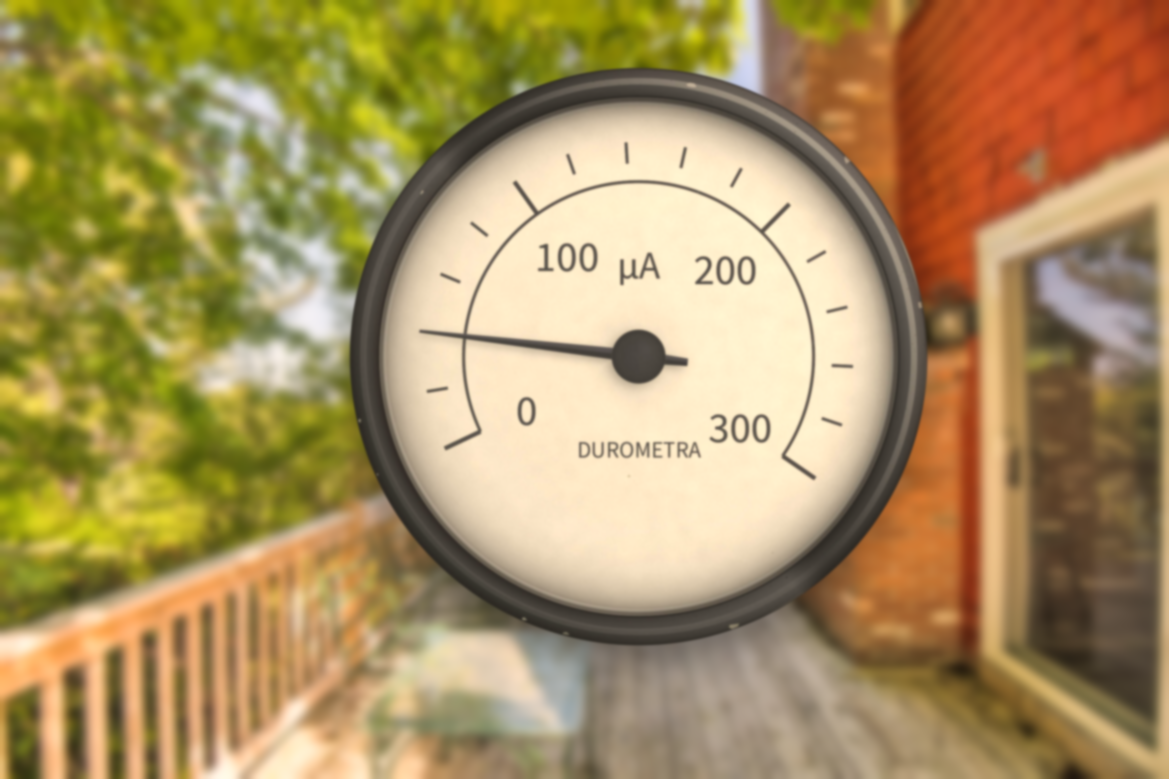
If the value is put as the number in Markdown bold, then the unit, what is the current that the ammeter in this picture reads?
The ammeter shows **40** µA
